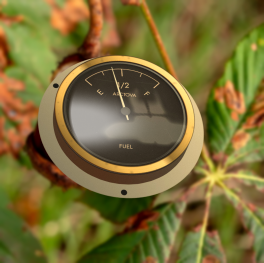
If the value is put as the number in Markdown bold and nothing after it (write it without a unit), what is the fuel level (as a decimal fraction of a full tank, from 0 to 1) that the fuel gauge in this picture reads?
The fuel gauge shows **0.375**
